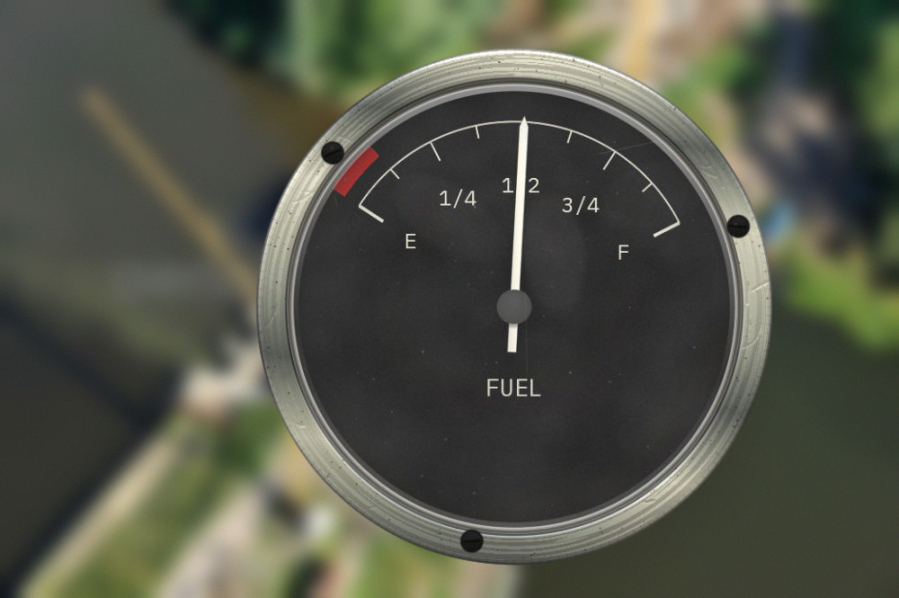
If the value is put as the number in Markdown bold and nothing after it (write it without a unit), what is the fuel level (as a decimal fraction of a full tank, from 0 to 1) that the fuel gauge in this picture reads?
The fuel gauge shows **0.5**
